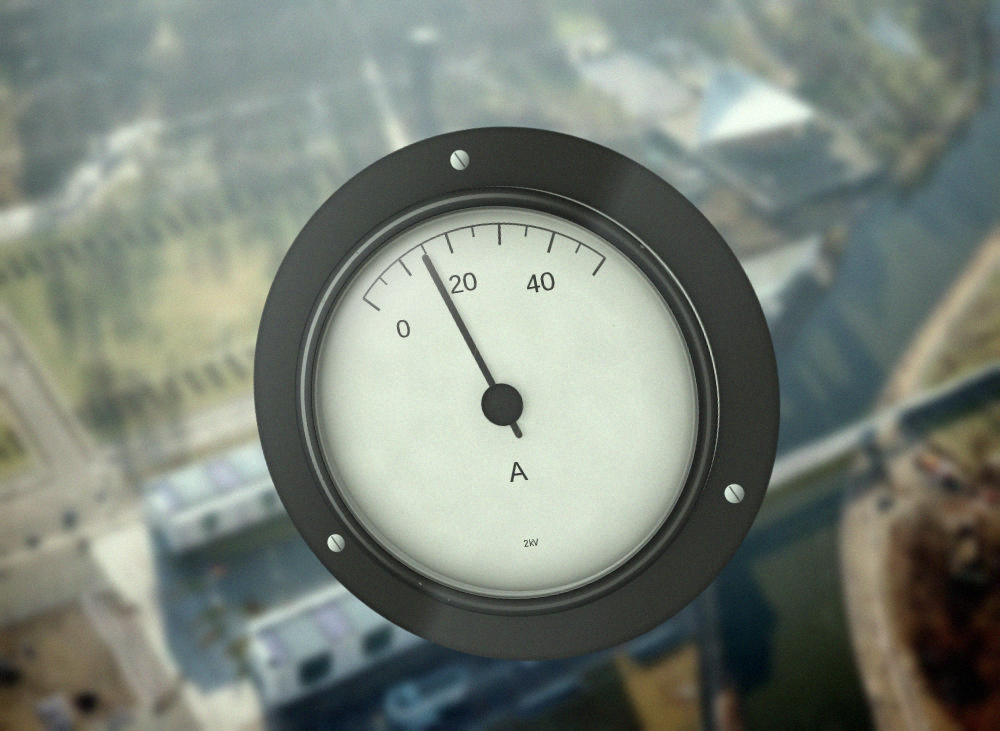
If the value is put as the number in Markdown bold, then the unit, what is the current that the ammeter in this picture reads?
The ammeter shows **15** A
